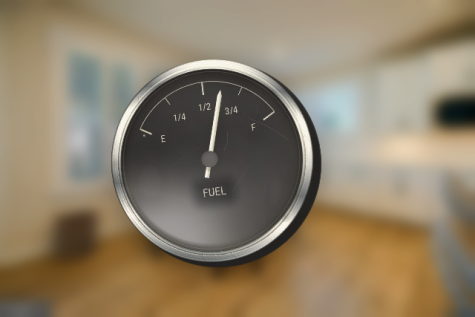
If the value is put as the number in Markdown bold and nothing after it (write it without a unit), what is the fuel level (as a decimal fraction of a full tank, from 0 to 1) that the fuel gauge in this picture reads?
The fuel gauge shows **0.625**
